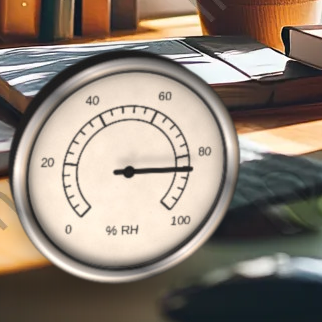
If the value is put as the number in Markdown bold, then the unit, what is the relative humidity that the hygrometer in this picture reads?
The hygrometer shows **84** %
